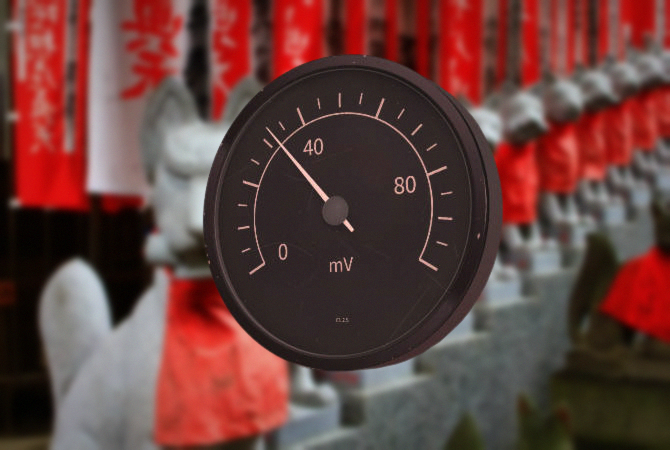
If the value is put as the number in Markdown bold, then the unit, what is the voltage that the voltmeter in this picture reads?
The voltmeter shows **32.5** mV
